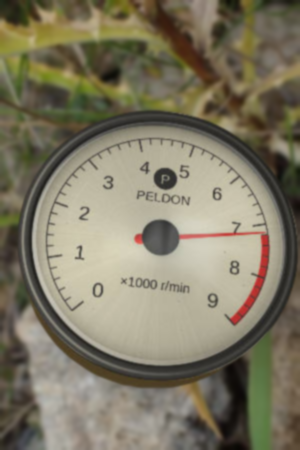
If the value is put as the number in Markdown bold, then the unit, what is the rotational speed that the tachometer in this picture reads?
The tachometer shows **7200** rpm
